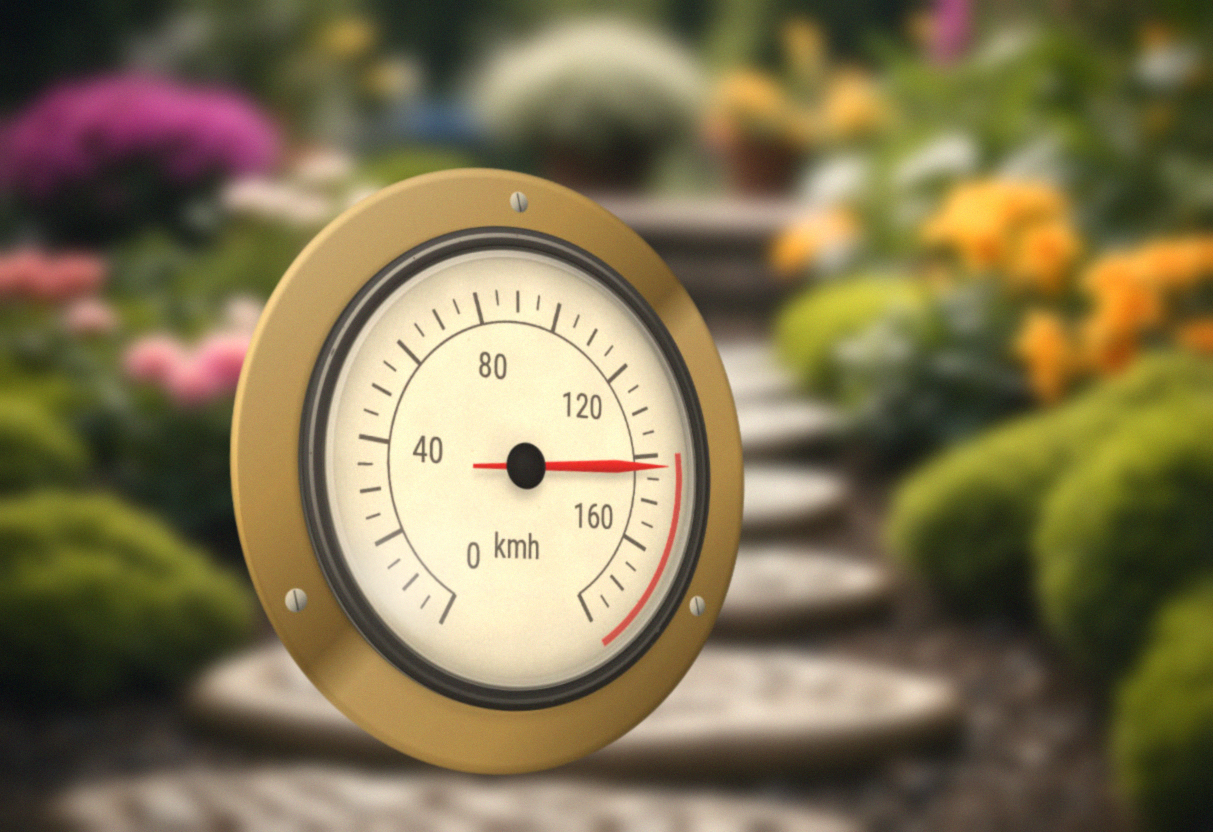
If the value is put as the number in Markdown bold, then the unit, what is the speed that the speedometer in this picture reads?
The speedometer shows **142.5** km/h
